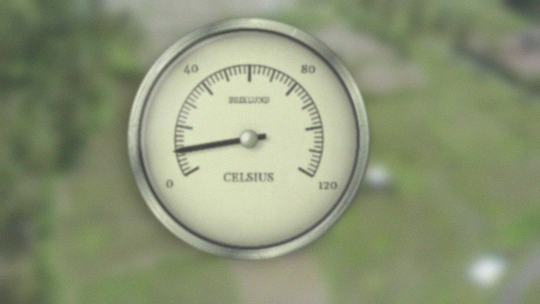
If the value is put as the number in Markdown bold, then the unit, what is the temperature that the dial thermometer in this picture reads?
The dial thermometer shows **10** °C
